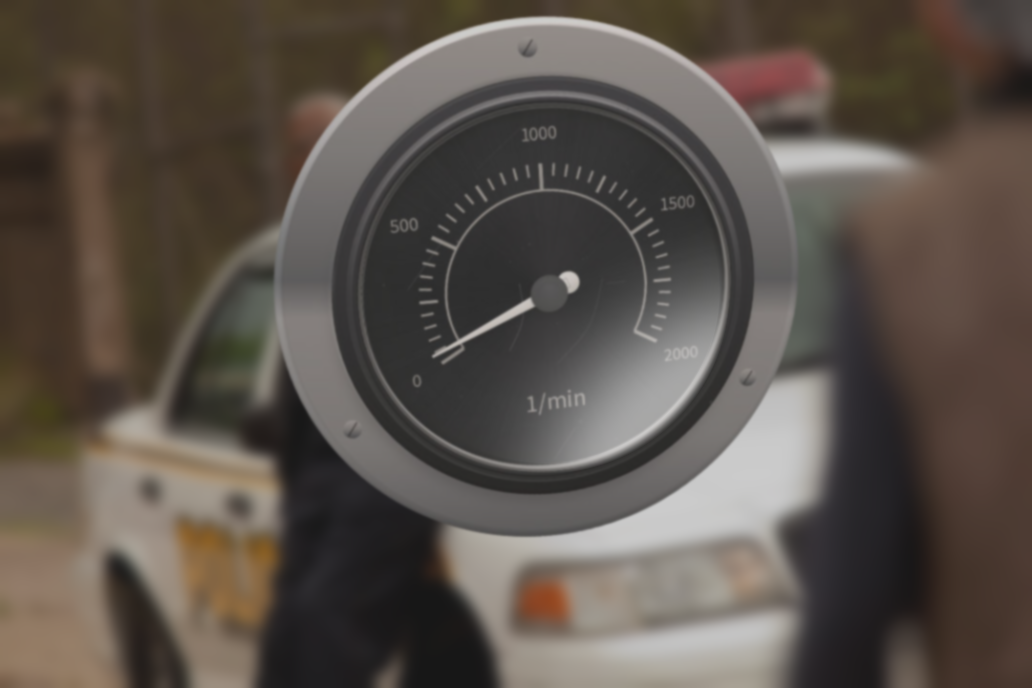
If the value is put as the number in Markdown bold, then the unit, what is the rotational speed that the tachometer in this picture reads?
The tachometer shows **50** rpm
